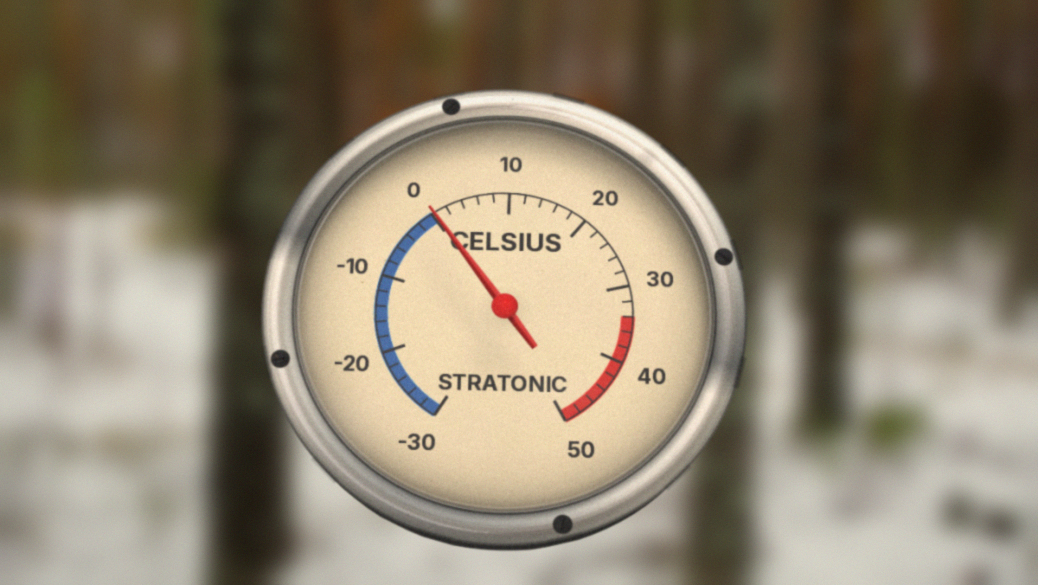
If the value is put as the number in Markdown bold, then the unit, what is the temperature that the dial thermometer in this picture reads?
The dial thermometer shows **0** °C
